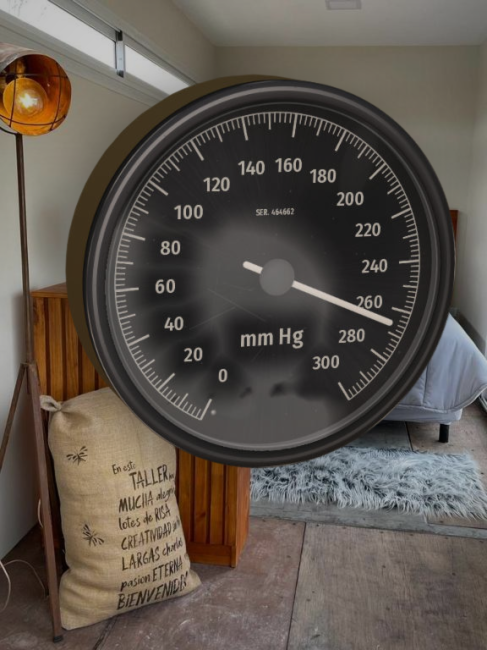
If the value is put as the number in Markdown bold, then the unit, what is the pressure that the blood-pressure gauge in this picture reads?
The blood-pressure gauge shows **266** mmHg
